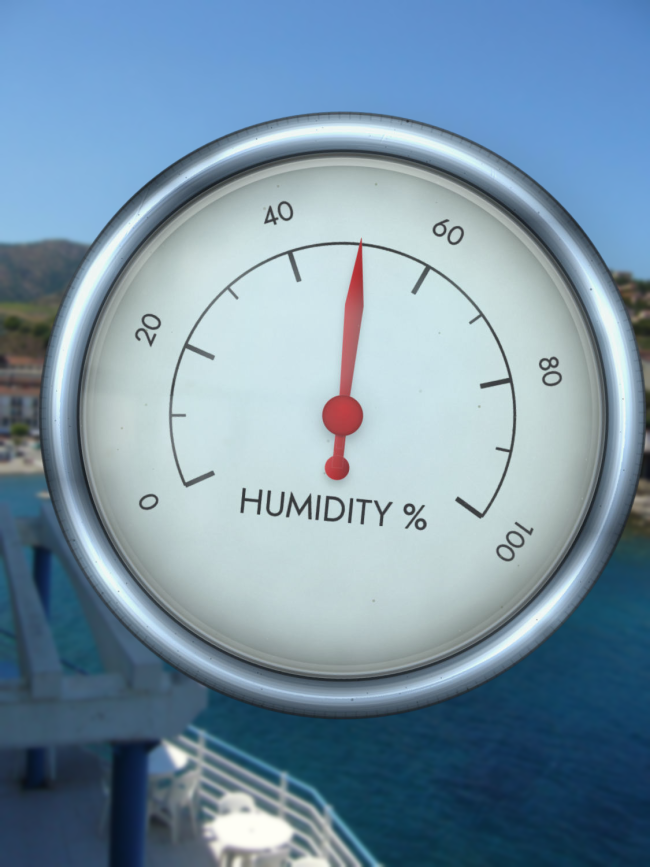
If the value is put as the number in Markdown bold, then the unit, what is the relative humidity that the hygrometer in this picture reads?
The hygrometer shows **50** %
